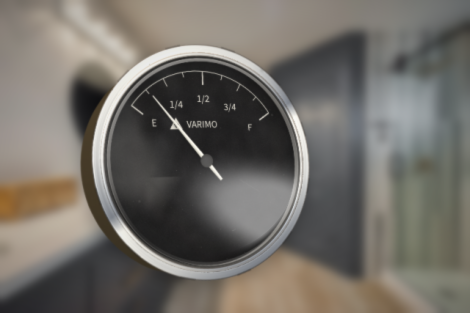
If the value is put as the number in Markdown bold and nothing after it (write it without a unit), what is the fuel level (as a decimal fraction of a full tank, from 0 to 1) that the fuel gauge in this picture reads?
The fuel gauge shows **0.125**
